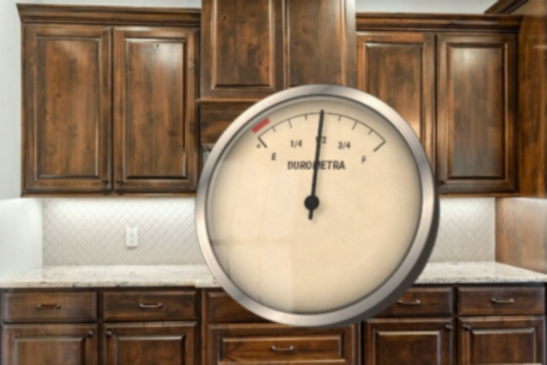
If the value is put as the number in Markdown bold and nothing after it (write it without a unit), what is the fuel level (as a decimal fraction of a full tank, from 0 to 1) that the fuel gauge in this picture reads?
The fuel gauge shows **0.5**
